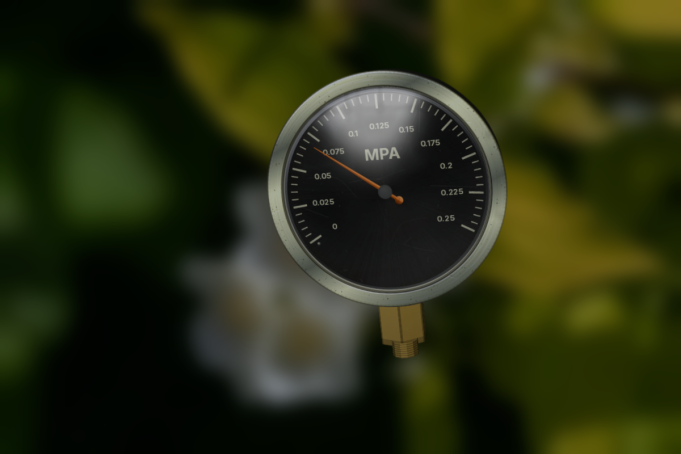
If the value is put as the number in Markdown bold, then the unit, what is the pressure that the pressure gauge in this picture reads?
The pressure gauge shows **0.07** MPa
